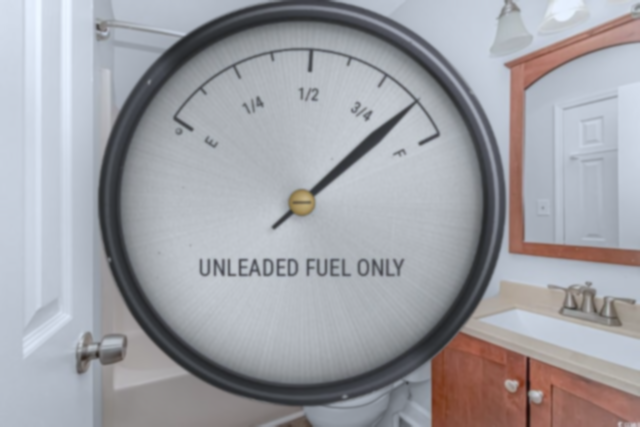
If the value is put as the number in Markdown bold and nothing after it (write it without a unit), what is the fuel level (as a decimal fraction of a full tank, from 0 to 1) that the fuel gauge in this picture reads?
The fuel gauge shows **0.875**
